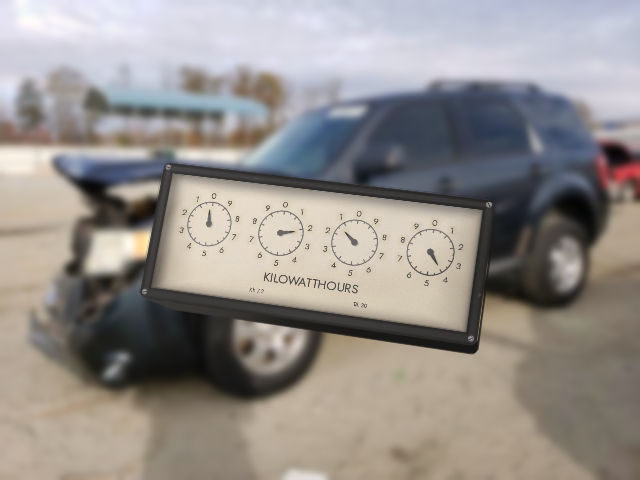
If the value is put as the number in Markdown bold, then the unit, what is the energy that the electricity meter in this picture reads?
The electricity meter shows **214** kWh
